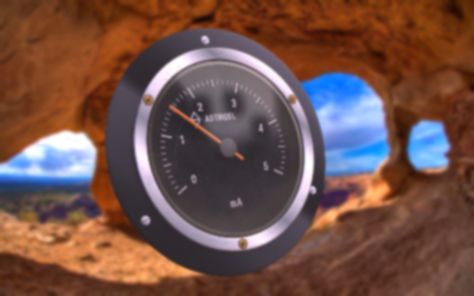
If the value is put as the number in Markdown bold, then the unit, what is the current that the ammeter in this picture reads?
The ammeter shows **1.5** mA
